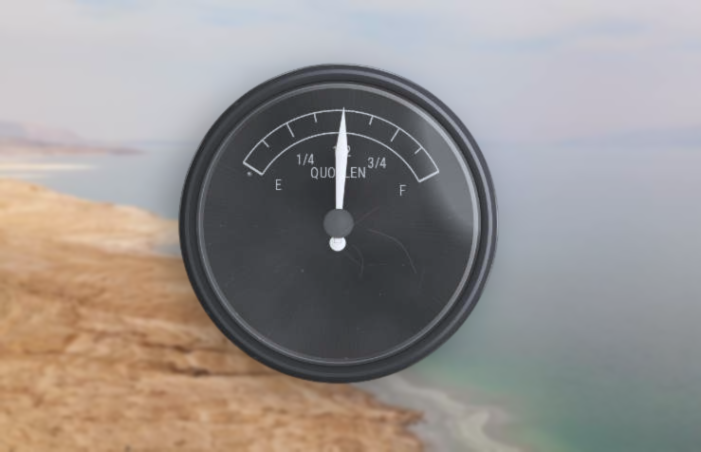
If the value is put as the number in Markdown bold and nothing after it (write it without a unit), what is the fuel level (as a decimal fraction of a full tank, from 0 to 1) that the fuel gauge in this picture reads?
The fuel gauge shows **0.5**
